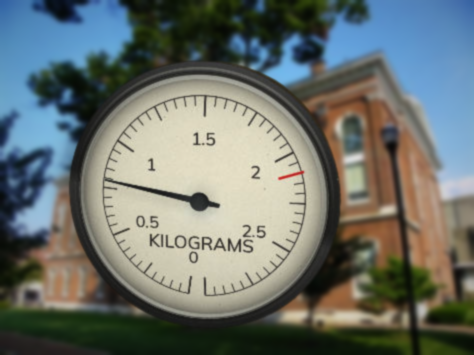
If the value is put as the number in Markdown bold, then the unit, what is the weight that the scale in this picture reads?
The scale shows **0.8** kg
